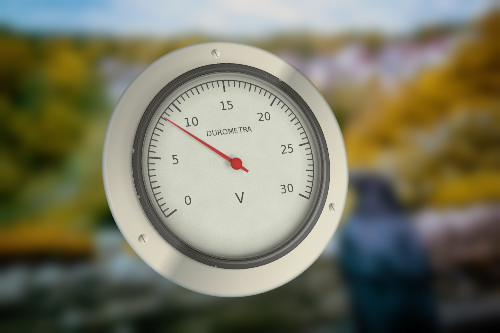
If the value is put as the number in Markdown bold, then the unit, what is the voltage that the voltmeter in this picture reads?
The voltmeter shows **8.5** V
